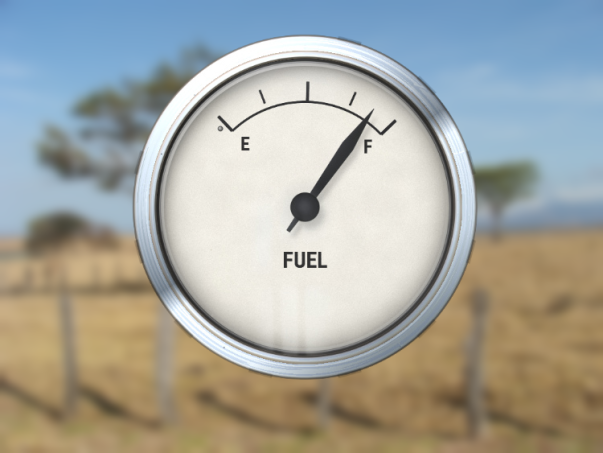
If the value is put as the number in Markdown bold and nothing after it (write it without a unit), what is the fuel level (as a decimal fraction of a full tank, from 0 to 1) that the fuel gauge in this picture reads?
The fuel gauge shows **0.875**
